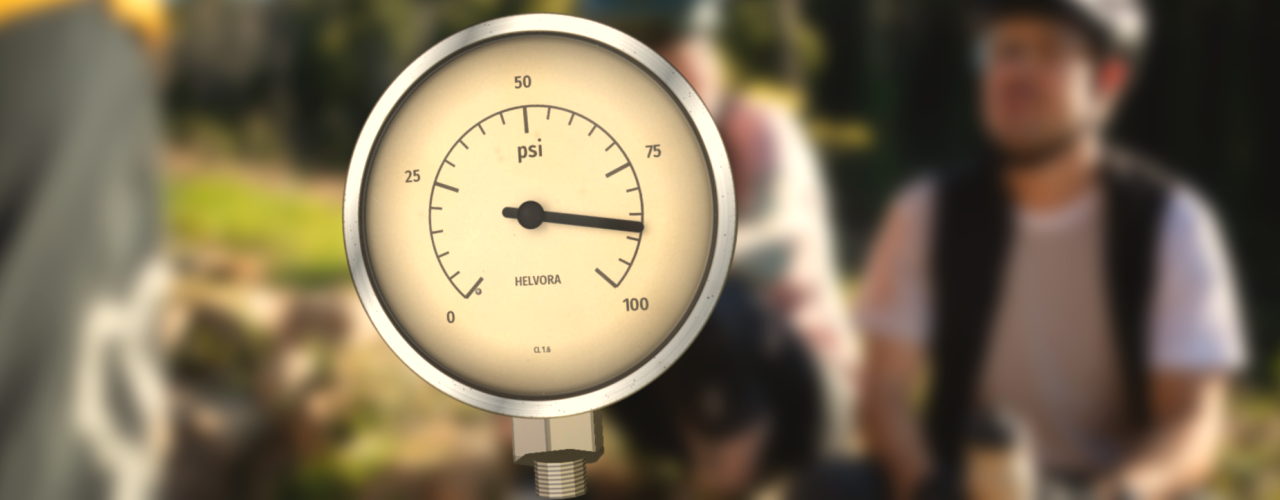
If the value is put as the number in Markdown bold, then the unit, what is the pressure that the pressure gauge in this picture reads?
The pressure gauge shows **87.5** psi
